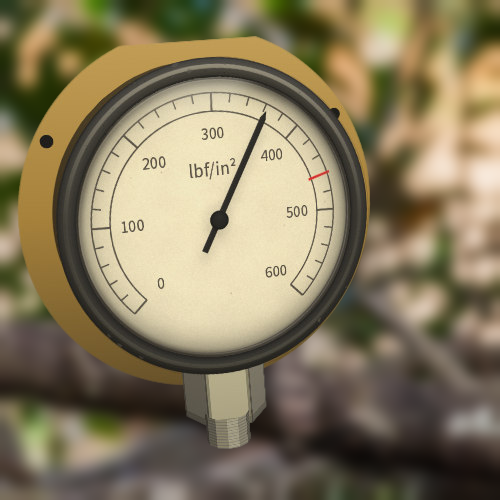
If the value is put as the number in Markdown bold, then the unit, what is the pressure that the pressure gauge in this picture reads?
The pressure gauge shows **360** psi
